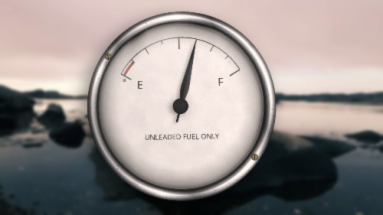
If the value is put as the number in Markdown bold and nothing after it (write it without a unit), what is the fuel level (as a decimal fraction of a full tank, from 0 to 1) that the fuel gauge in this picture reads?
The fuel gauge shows **0.625**
